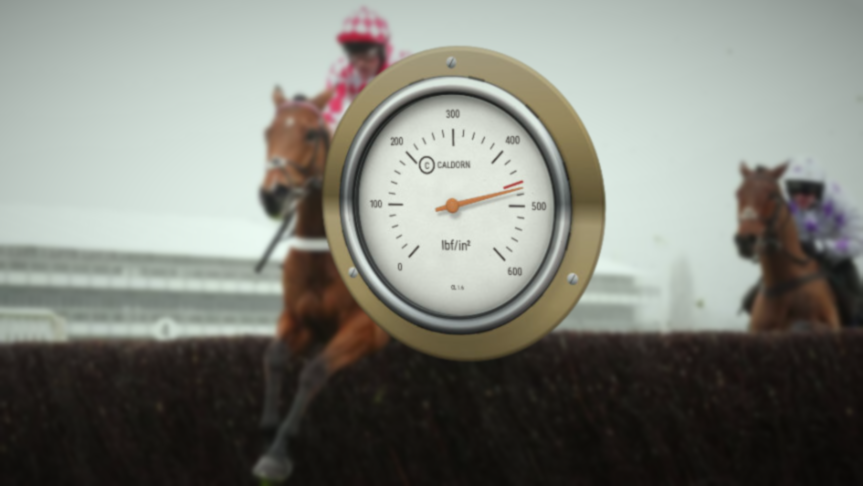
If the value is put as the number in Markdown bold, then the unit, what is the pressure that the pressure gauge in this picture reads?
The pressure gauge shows **470** psi
